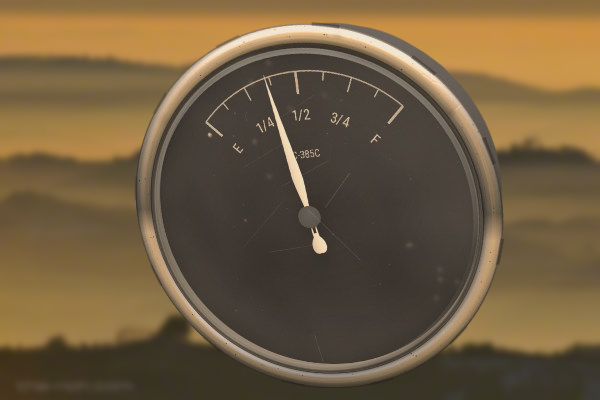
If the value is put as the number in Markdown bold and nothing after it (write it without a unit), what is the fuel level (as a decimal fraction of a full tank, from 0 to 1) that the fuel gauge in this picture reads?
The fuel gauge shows **0.375**
